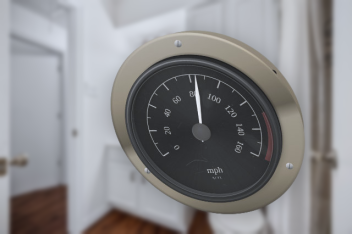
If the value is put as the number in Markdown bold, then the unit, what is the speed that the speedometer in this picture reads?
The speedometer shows **85** mph
